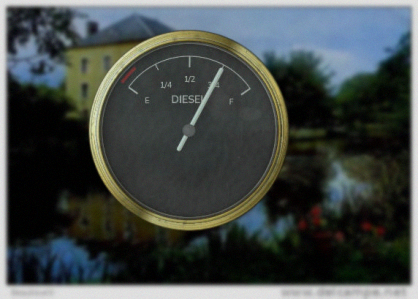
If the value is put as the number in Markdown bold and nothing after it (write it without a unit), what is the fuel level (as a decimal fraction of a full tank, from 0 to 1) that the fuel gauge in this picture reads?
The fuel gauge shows **0.75**
